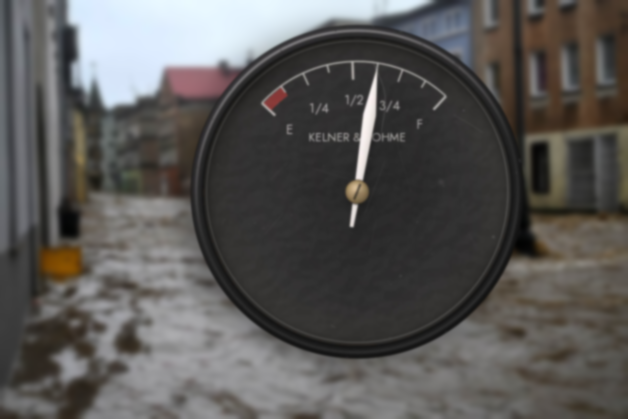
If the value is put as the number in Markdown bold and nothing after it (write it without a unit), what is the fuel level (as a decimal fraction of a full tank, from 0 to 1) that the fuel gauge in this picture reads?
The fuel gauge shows **0.625**
